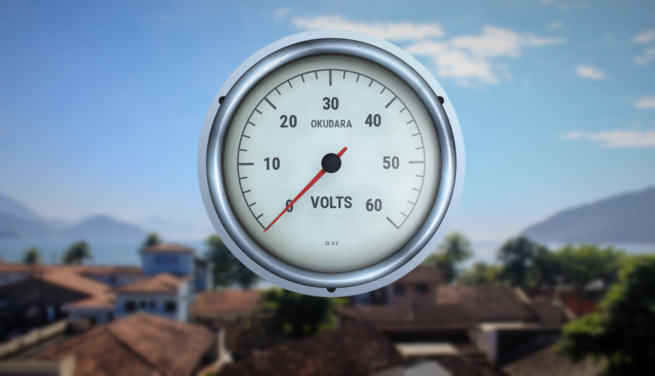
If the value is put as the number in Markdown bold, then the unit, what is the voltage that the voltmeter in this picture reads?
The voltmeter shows **0** V
